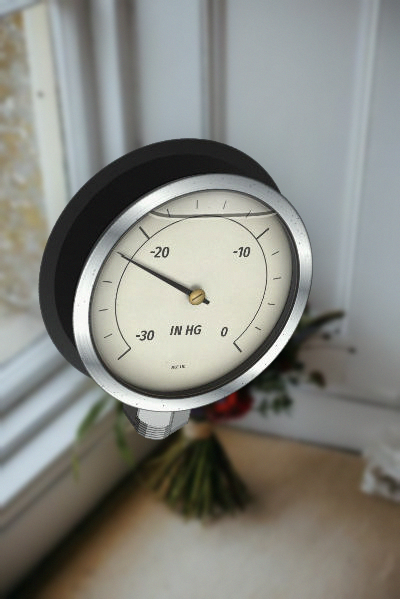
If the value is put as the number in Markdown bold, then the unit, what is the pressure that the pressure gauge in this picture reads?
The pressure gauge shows **-22** inHg
